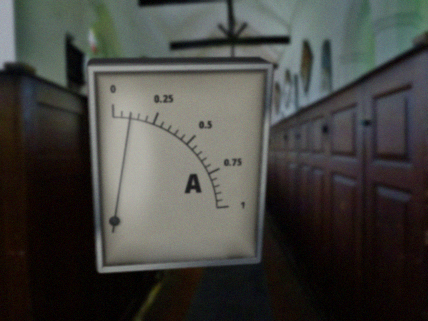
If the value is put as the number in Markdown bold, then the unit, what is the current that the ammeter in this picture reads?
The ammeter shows **0.1** A
